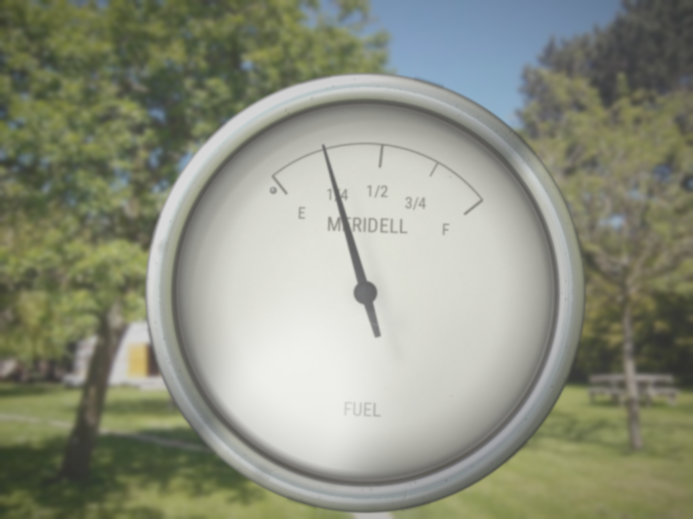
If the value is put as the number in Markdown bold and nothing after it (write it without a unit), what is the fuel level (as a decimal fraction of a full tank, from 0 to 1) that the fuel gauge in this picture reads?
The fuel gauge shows **0.25**
